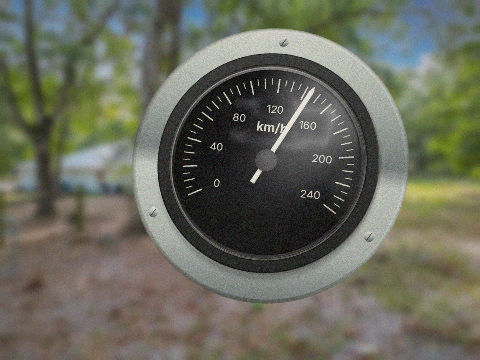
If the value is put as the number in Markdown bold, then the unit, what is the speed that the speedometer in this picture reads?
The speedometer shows **145** km/h
